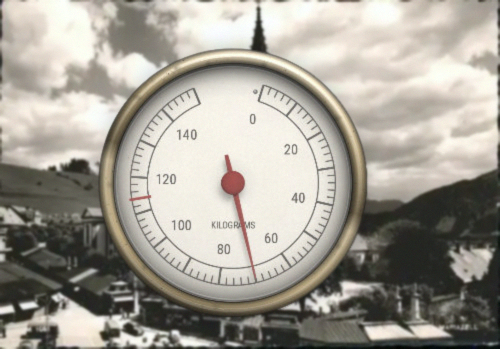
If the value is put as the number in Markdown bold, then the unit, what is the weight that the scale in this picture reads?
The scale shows **70** kg
